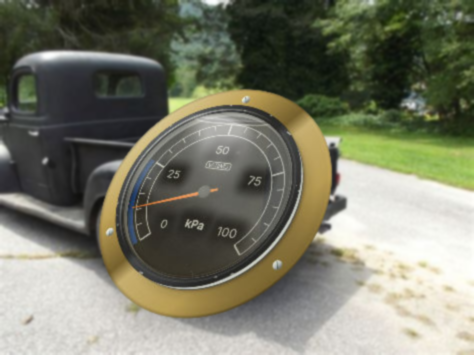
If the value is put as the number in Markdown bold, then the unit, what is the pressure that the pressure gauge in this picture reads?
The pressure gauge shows **10** kPa
